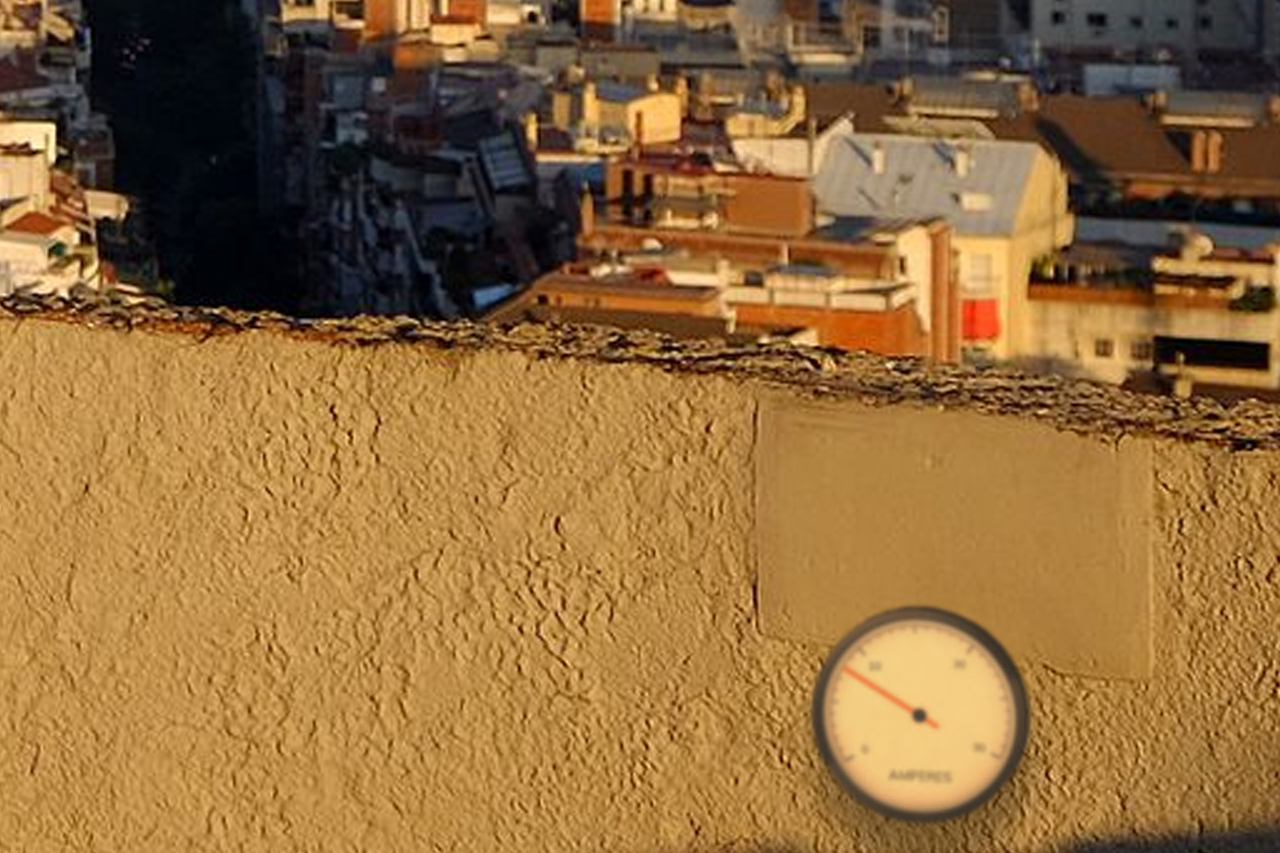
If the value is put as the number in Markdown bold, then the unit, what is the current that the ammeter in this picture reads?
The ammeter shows **8** A
